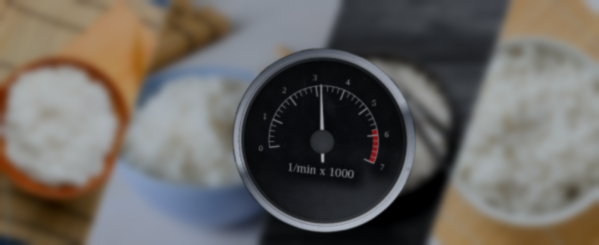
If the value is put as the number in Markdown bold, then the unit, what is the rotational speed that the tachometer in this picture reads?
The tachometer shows **3200** rpm
